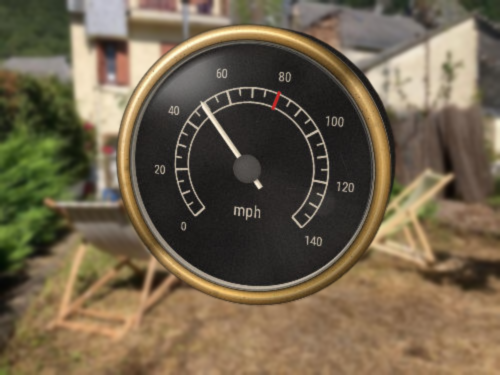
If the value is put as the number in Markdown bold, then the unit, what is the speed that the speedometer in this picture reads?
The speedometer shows **50** mph
